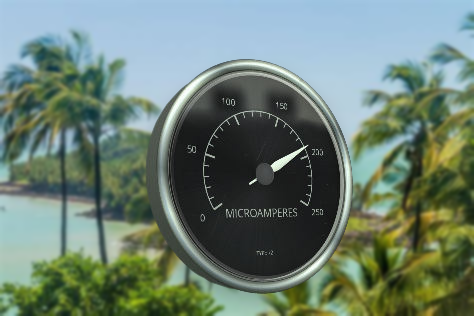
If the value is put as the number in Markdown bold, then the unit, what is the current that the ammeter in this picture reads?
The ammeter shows **190** µA
